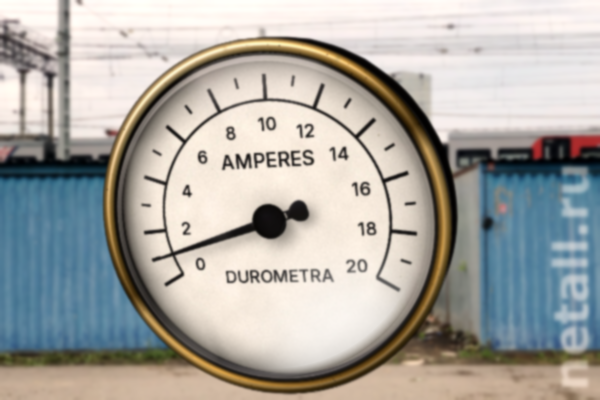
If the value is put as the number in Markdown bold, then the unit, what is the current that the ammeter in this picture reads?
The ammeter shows **1** A
